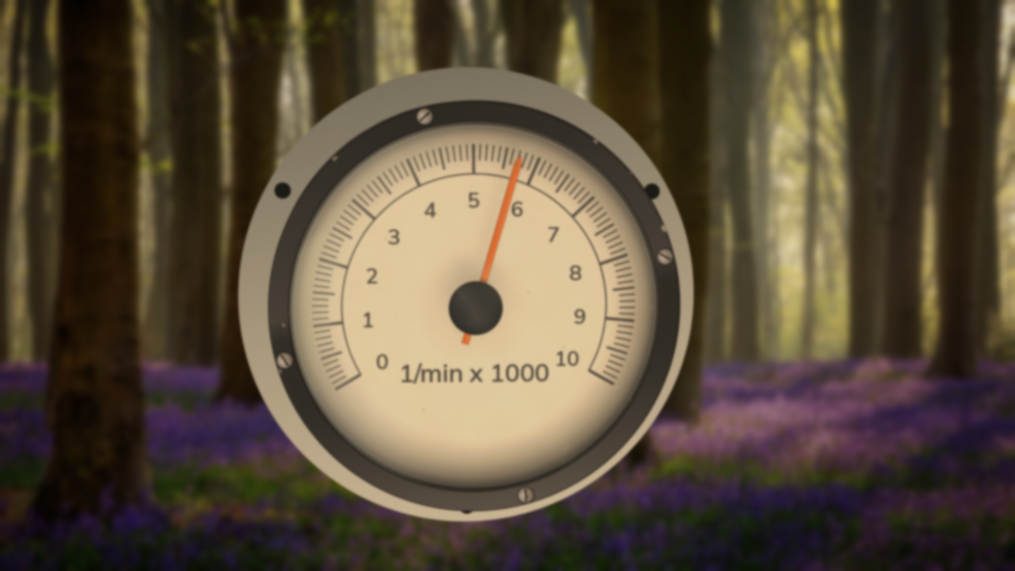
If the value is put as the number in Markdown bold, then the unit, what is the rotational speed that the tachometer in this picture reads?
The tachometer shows **5700** rpm
